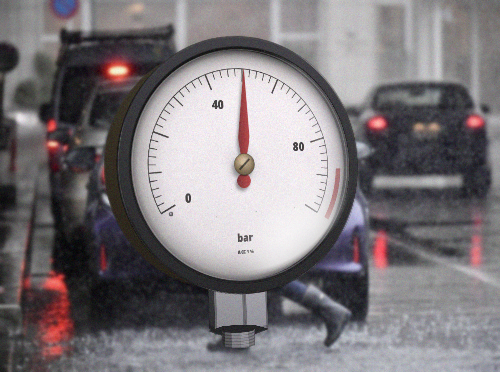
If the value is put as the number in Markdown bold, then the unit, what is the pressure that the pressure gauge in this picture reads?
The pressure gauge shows **50** bar
